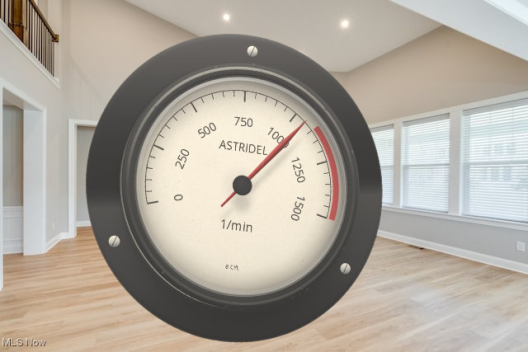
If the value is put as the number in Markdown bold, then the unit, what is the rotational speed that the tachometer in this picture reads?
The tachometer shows **1050** rpm
